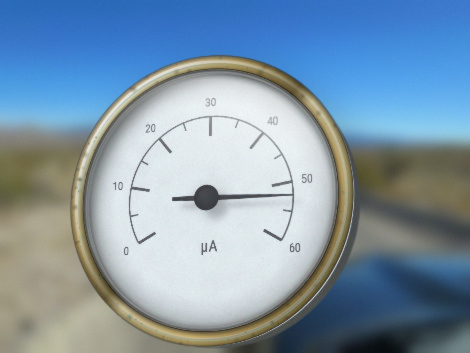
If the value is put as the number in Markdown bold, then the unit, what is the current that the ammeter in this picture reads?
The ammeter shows **52.5** µA
